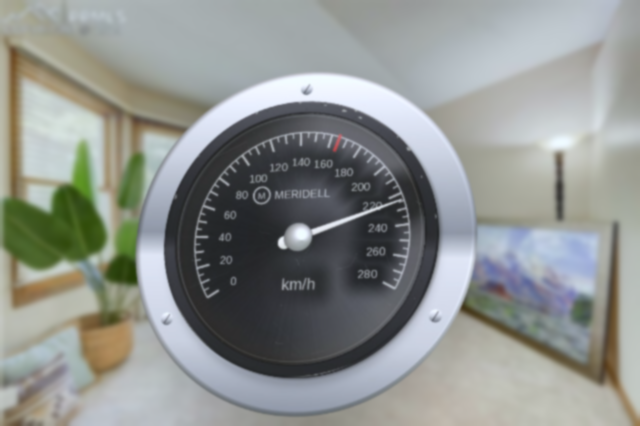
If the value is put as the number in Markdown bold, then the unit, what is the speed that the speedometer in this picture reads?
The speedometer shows **225** km/h
